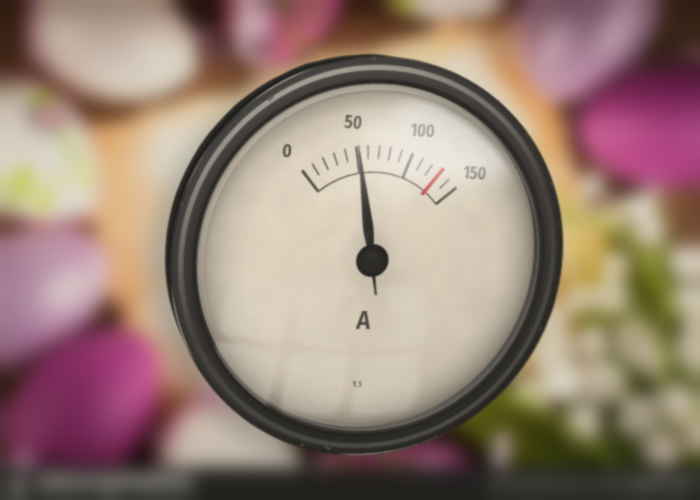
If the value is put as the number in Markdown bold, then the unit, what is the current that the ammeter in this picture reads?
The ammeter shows **50** A
